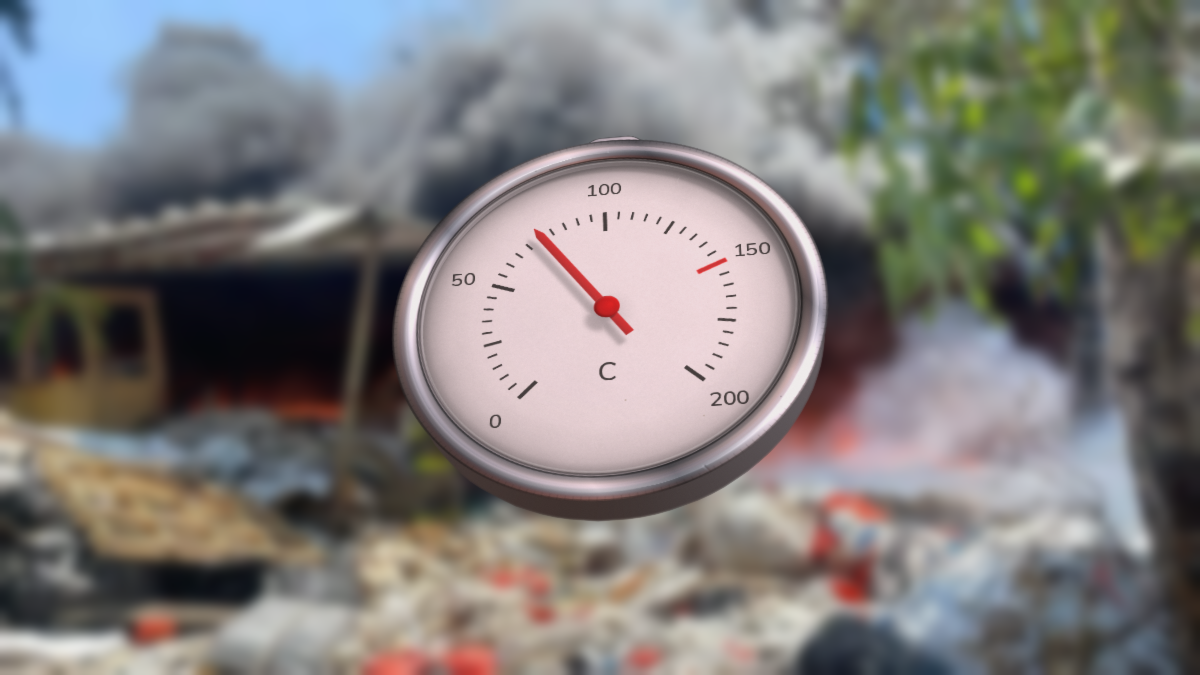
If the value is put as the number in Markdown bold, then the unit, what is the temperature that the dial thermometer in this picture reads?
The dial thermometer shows **75** °C
